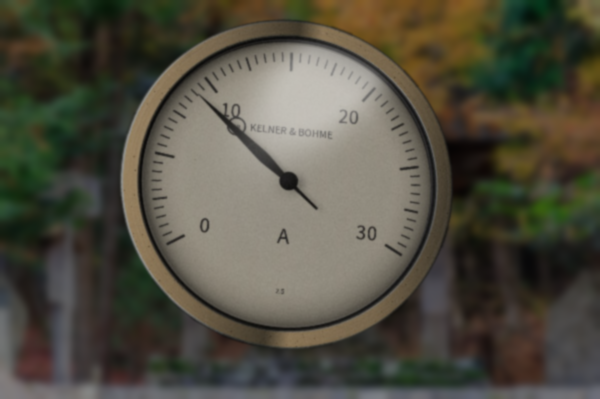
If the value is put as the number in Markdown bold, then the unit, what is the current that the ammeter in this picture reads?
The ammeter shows **9** A
